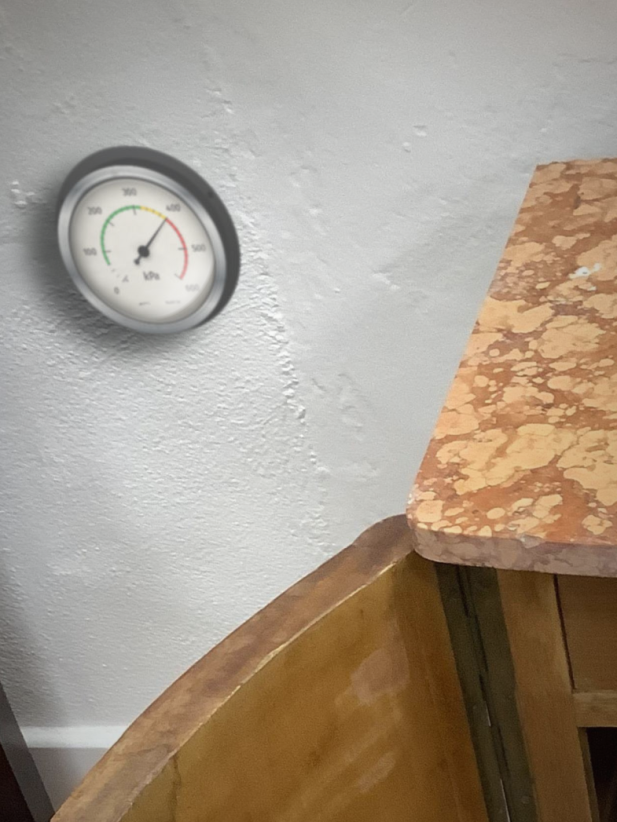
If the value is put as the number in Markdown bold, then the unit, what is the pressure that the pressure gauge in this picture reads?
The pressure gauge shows **400** kPa
